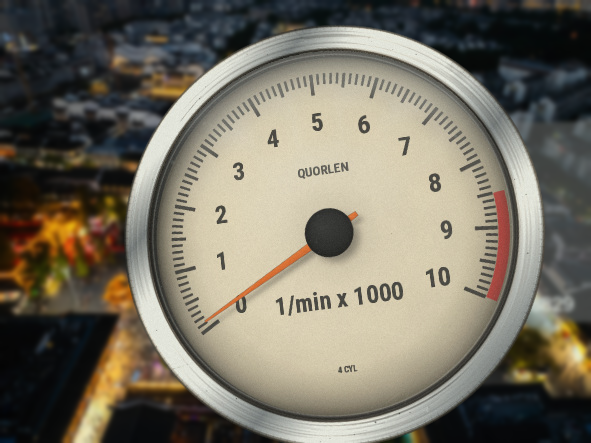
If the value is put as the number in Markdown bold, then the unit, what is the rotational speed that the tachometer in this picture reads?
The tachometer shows **100** rpm
